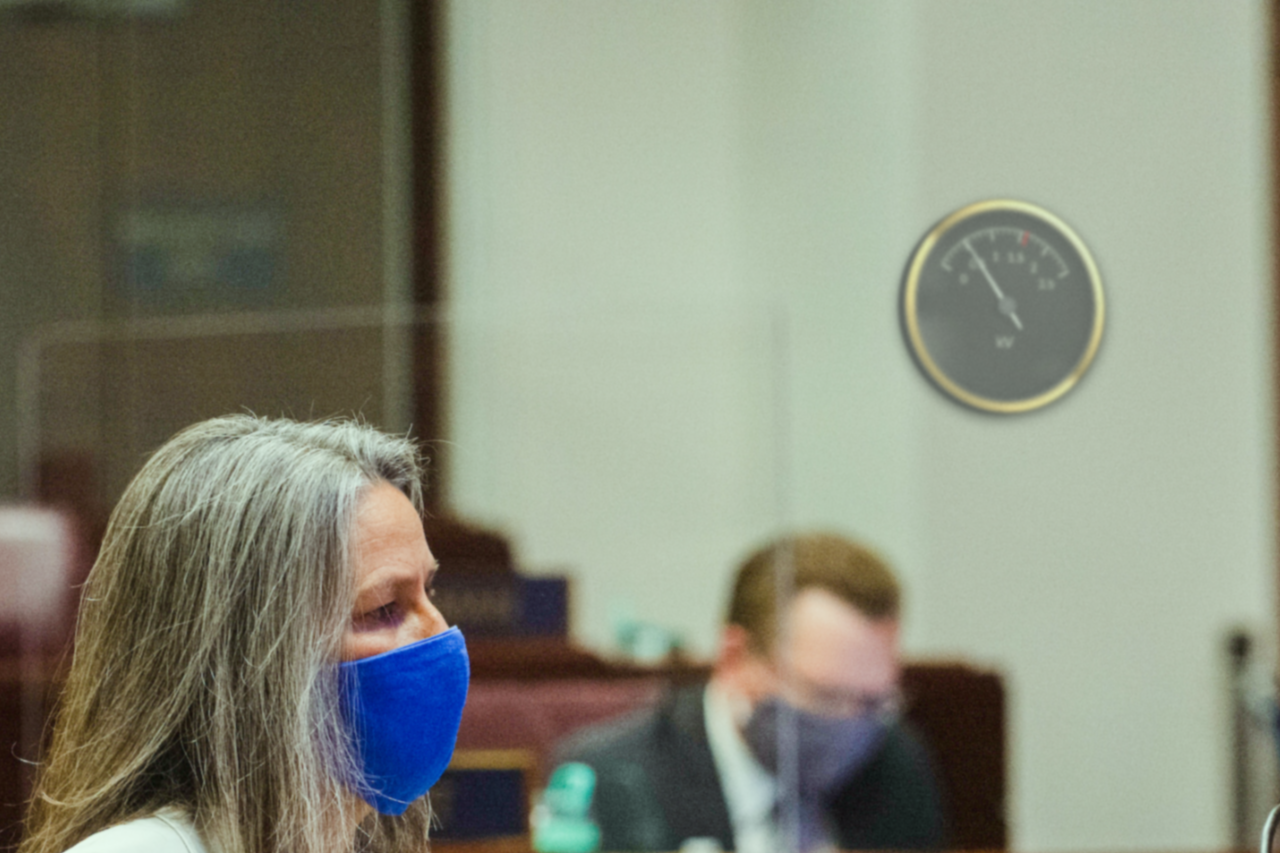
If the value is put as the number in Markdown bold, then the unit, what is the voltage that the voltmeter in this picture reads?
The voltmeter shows **0.5** kV
